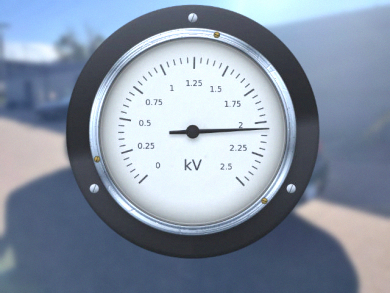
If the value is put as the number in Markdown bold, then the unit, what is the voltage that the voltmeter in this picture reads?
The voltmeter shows **2.05** kV
